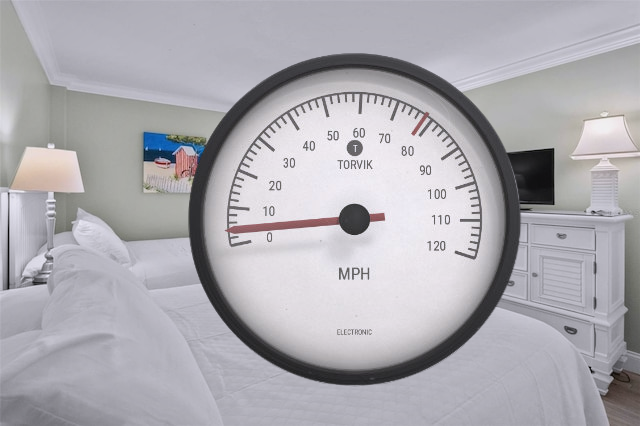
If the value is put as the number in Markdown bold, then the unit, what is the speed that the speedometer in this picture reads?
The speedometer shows **4** mph
